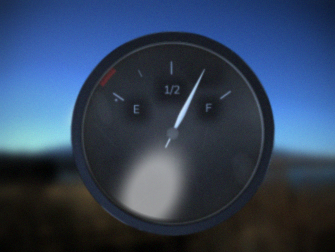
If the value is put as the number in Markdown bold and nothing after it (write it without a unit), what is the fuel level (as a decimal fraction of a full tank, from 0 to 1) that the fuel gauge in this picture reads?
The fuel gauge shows **0.75**
